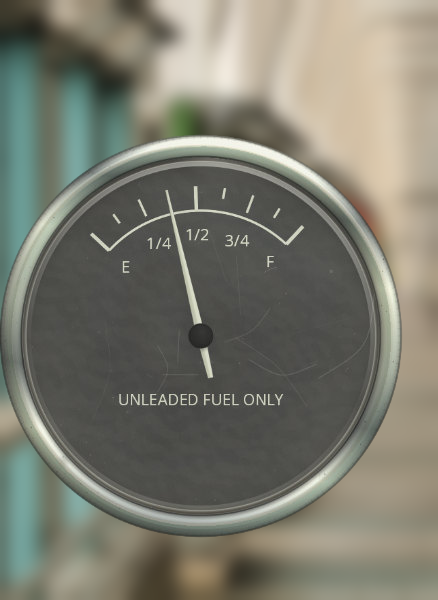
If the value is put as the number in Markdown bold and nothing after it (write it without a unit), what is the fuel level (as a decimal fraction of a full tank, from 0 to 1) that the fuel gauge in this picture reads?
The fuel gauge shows **0.375**
